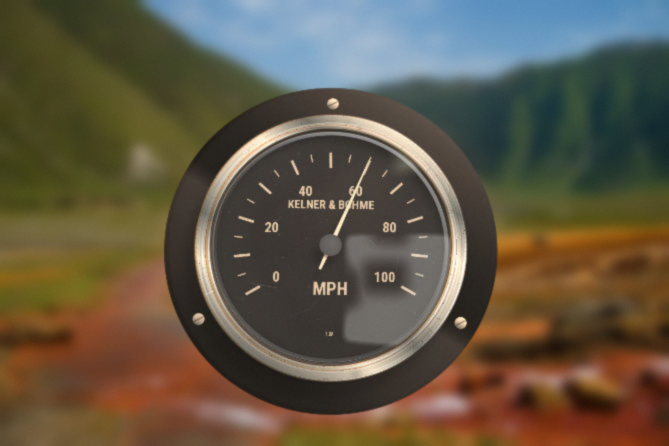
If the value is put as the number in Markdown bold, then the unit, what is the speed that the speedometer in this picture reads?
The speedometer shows **60** mph
